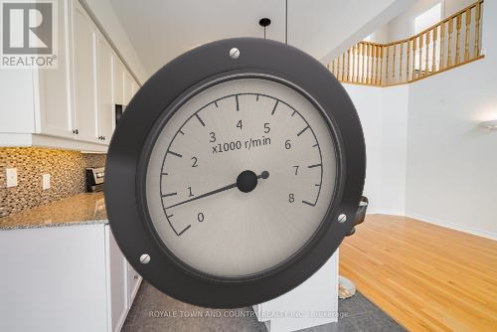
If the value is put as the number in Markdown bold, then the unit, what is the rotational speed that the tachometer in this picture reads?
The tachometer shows **750** rpm
